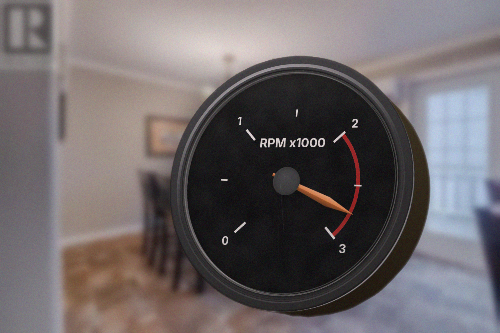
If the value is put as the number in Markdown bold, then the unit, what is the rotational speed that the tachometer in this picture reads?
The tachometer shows **2750** rpm
